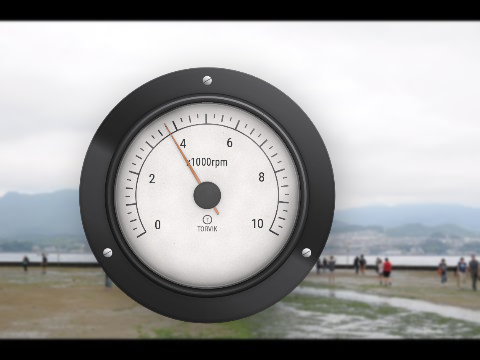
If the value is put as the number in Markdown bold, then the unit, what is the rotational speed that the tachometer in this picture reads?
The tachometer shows **3750** rpm
